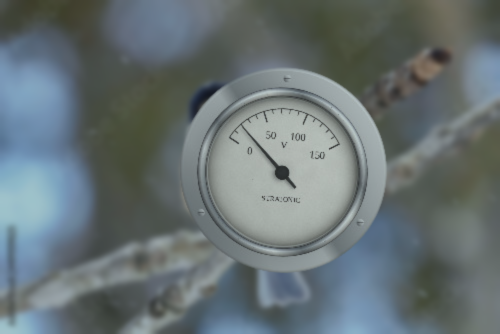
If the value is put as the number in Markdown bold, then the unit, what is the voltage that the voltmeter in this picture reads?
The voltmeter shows **20** V
